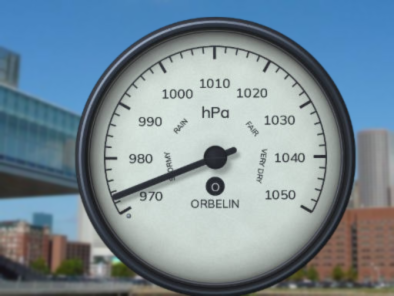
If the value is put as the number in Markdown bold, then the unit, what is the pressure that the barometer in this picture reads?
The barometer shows **973** hPa
